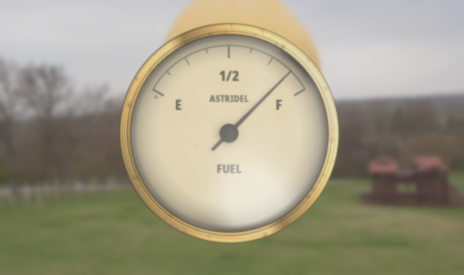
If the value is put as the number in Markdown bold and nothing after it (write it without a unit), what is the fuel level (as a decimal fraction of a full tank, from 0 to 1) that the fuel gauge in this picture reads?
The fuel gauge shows **0.875**
